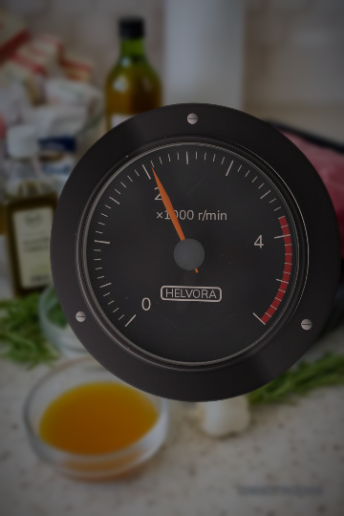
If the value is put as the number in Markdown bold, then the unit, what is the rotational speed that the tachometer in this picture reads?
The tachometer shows **2100** rpm
